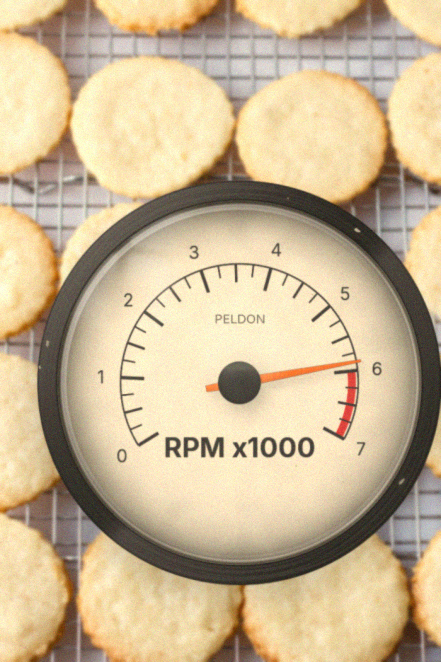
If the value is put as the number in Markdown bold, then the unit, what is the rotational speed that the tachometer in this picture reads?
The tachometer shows **5875** rpm
